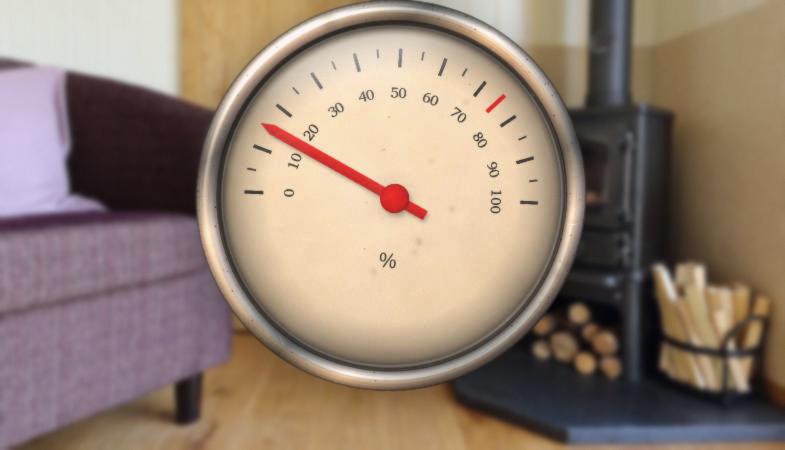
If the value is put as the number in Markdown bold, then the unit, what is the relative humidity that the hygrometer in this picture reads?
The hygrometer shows **15** %
